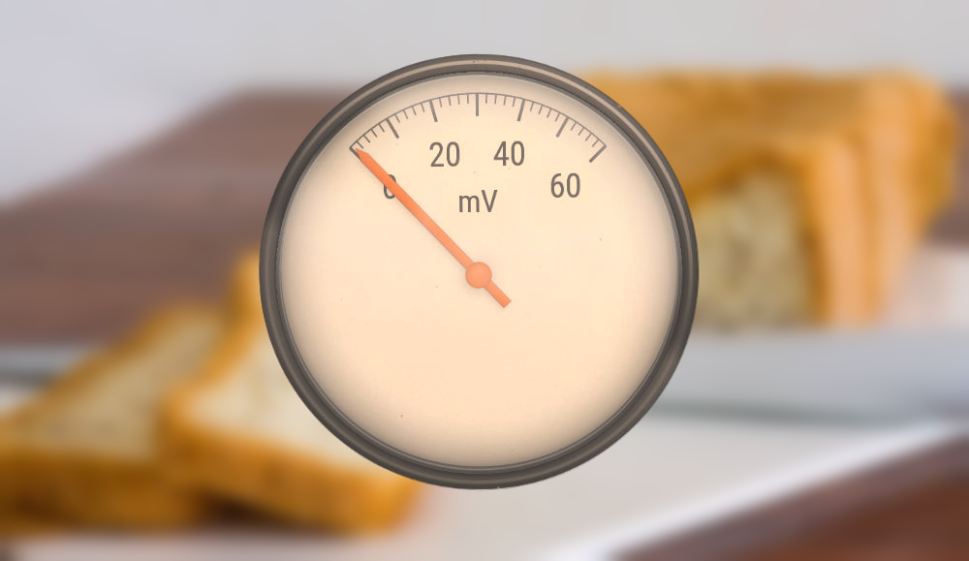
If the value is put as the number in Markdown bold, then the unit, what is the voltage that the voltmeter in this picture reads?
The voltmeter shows **1** mV
